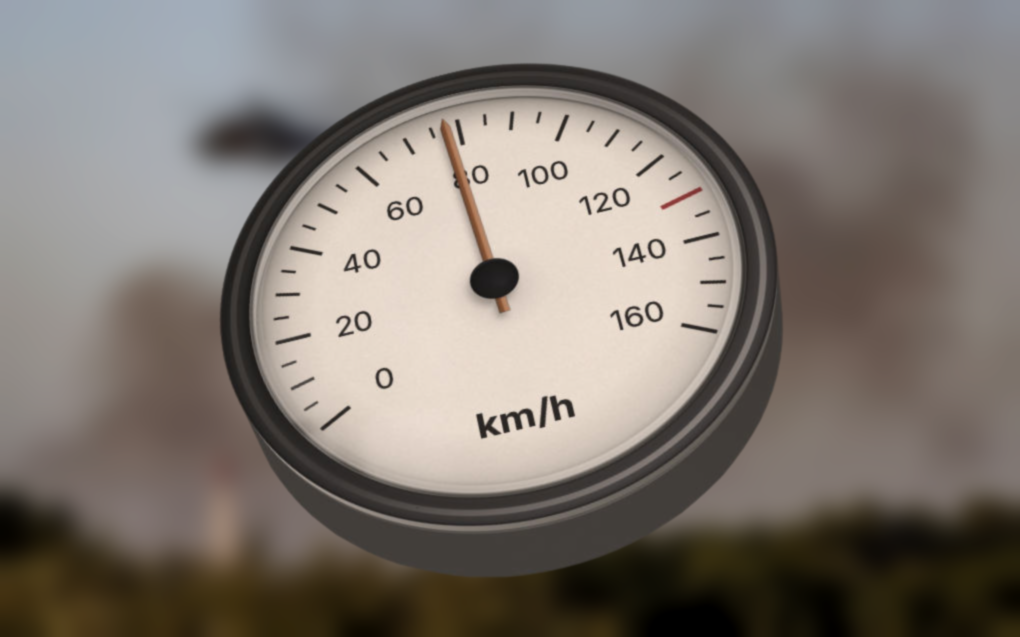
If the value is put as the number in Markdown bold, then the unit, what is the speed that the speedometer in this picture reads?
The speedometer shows **77.5** km/h
